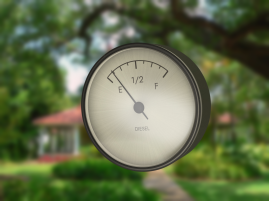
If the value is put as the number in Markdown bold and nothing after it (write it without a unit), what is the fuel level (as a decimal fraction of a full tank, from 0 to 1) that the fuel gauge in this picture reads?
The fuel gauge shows **0.125**
